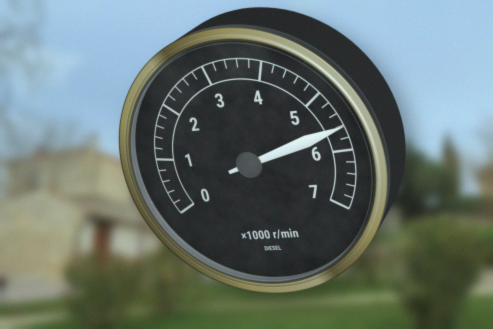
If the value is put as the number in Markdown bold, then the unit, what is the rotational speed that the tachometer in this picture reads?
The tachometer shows **5600** rpm
